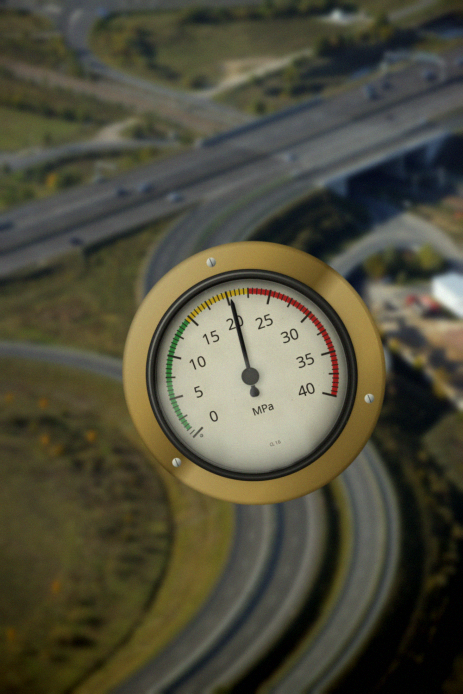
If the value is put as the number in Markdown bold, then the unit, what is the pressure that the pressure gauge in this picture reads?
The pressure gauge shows **20.5** MPa
